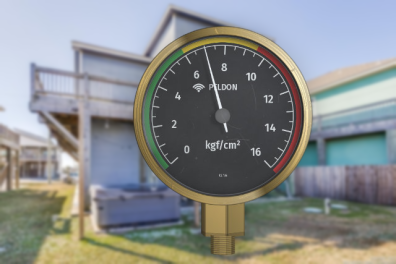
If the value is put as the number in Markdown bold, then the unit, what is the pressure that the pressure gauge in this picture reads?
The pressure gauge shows **7** kg/cm²
